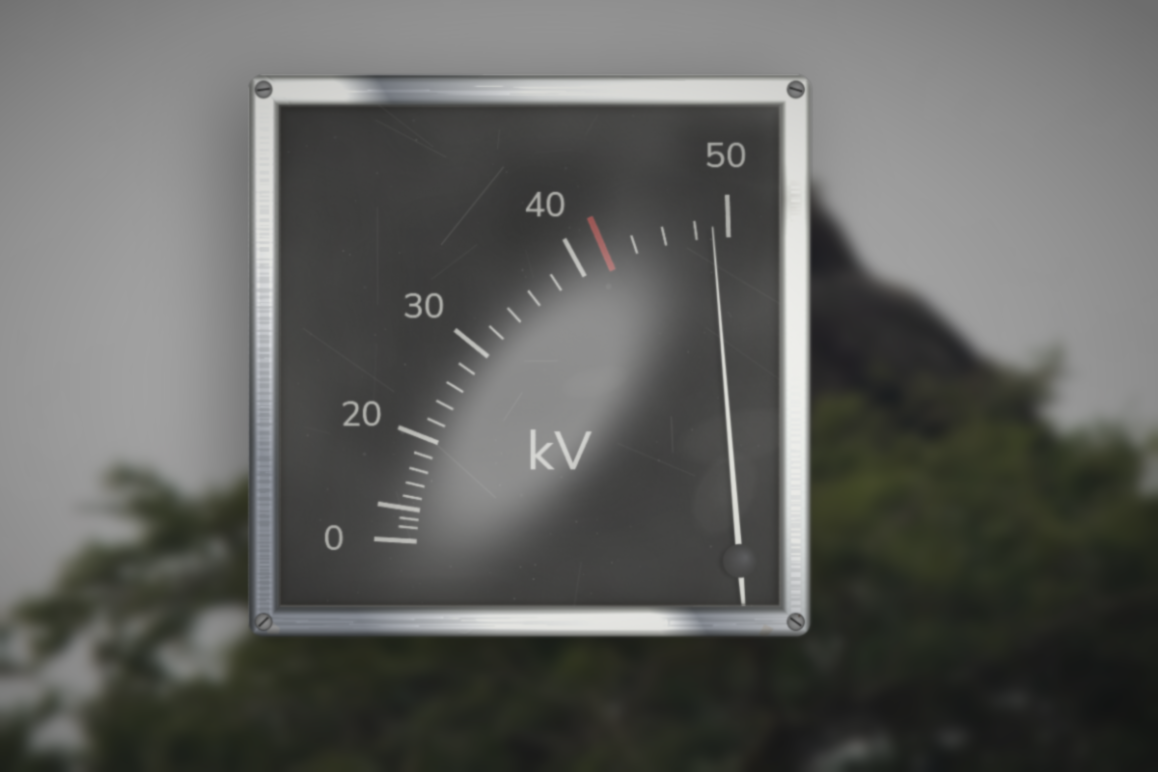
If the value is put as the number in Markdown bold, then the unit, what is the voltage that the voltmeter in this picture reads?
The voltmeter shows **49** kV
